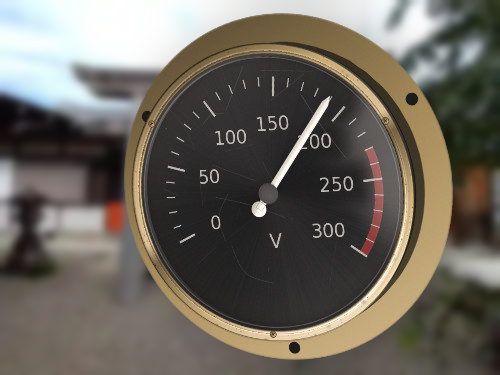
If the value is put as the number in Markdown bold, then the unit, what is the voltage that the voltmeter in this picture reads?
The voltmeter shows **190** V
